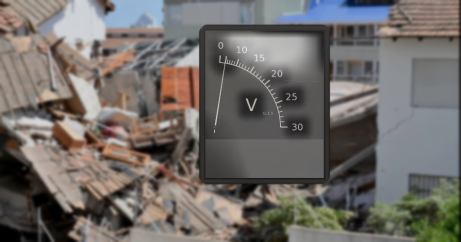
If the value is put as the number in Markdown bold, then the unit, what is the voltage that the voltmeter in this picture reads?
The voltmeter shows **5** V
